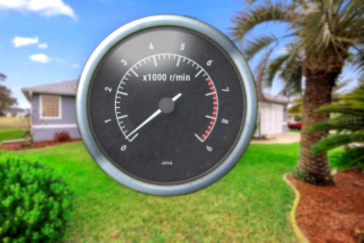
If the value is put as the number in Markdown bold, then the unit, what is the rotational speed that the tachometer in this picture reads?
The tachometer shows **200** rpm
